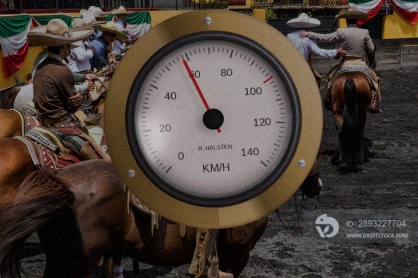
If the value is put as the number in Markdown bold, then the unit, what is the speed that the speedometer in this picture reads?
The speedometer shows **58** km/h
